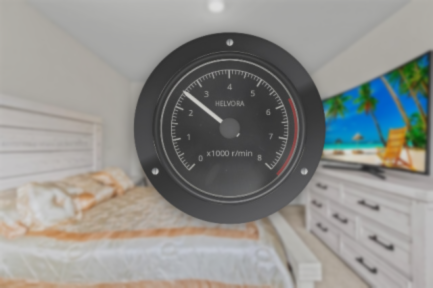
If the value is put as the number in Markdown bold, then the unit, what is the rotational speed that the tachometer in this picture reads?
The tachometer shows **2500** rpm
